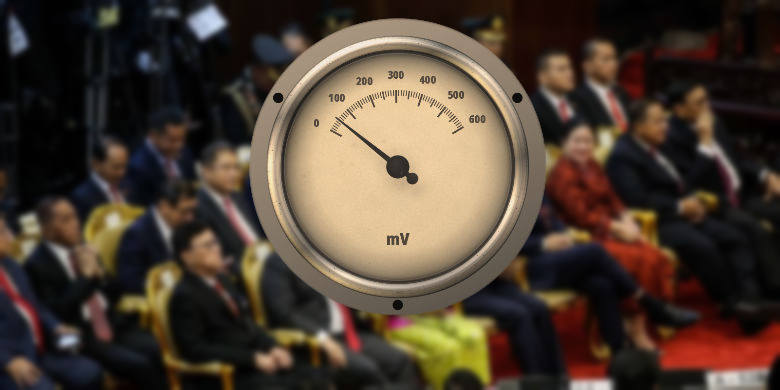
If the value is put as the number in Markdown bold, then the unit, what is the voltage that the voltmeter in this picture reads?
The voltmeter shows **50** mV
